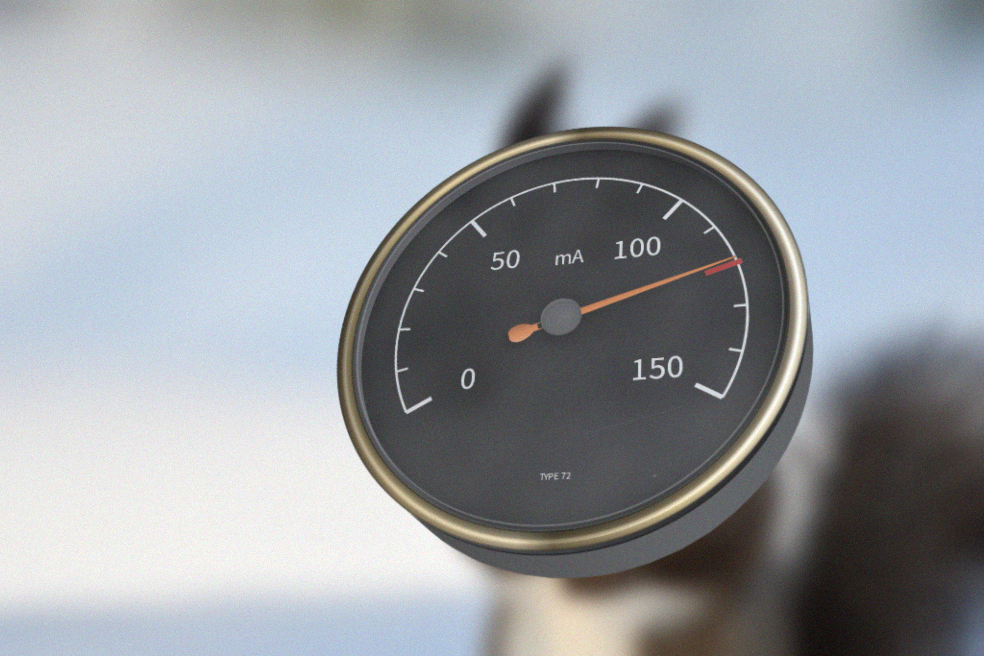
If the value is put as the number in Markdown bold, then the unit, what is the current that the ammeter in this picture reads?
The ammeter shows **120** mA
